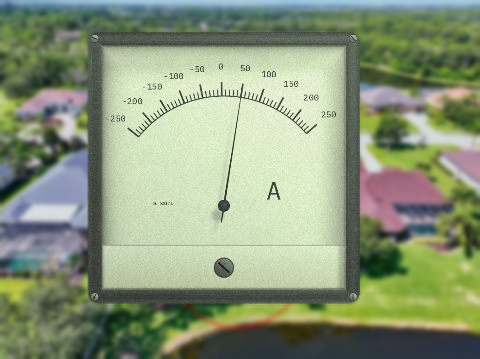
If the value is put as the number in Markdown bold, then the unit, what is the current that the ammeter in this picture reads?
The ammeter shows **50** A
